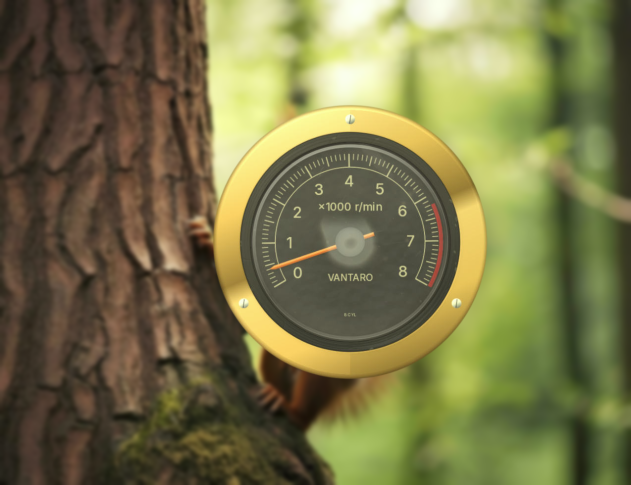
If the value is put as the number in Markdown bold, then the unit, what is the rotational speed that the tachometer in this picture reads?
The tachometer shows **400** rpm
